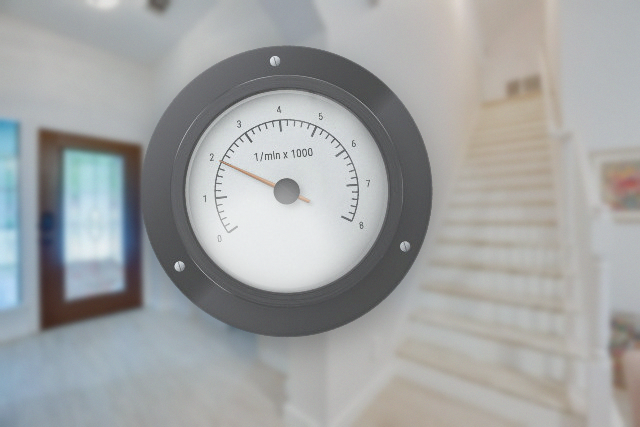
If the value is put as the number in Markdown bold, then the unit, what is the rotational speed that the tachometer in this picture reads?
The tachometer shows **2000** rpm
